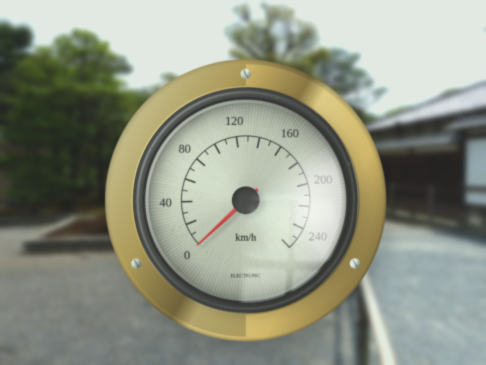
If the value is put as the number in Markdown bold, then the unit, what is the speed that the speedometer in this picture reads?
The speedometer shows **0** km/h
